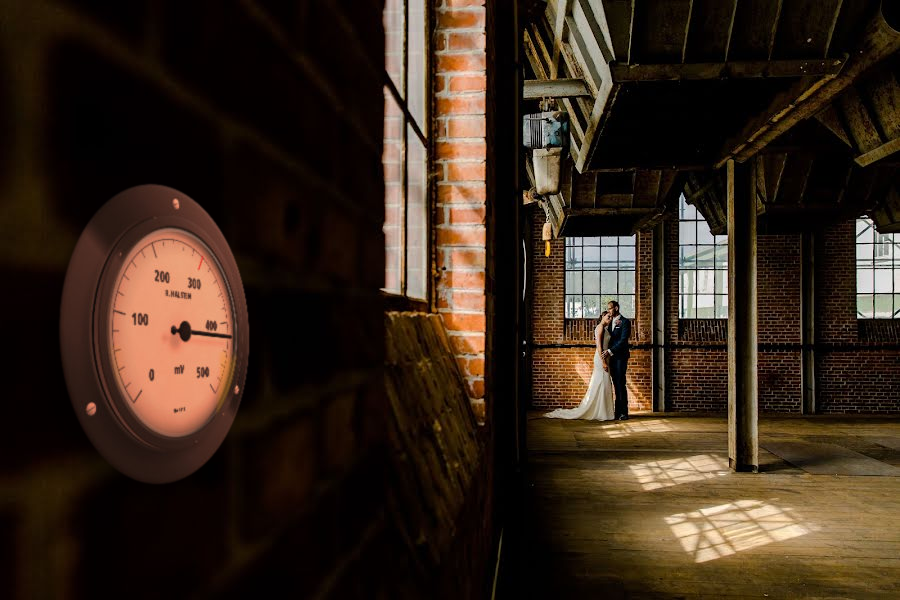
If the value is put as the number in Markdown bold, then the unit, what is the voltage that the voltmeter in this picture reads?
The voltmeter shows **420** mV
